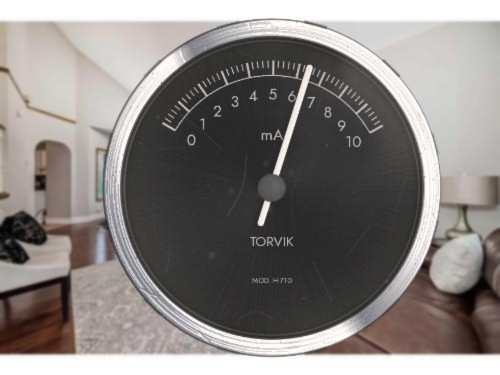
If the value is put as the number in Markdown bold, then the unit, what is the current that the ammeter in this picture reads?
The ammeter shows **6.4** mA
